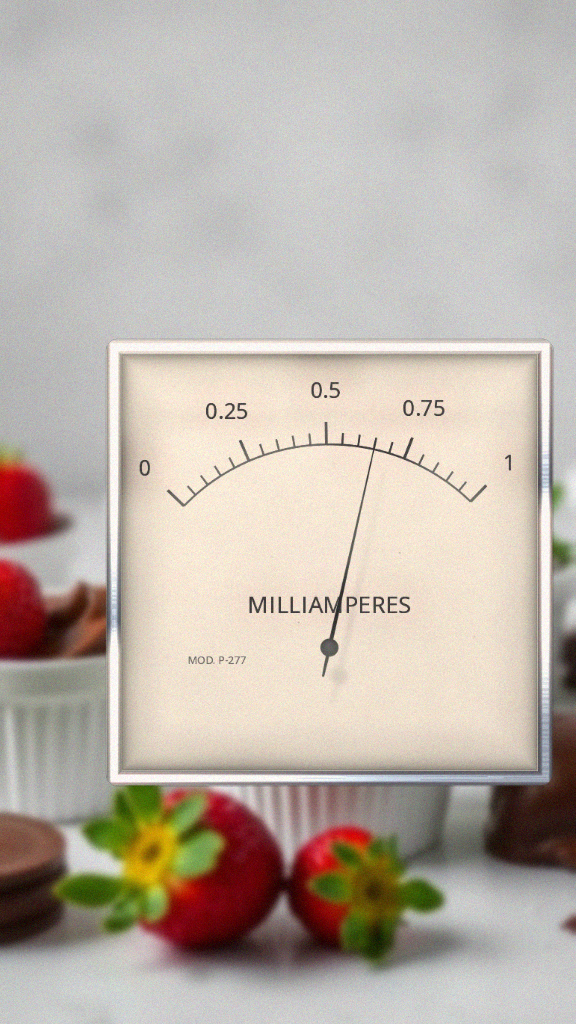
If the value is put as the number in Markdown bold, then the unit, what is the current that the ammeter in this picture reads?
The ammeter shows **0.65** mA
